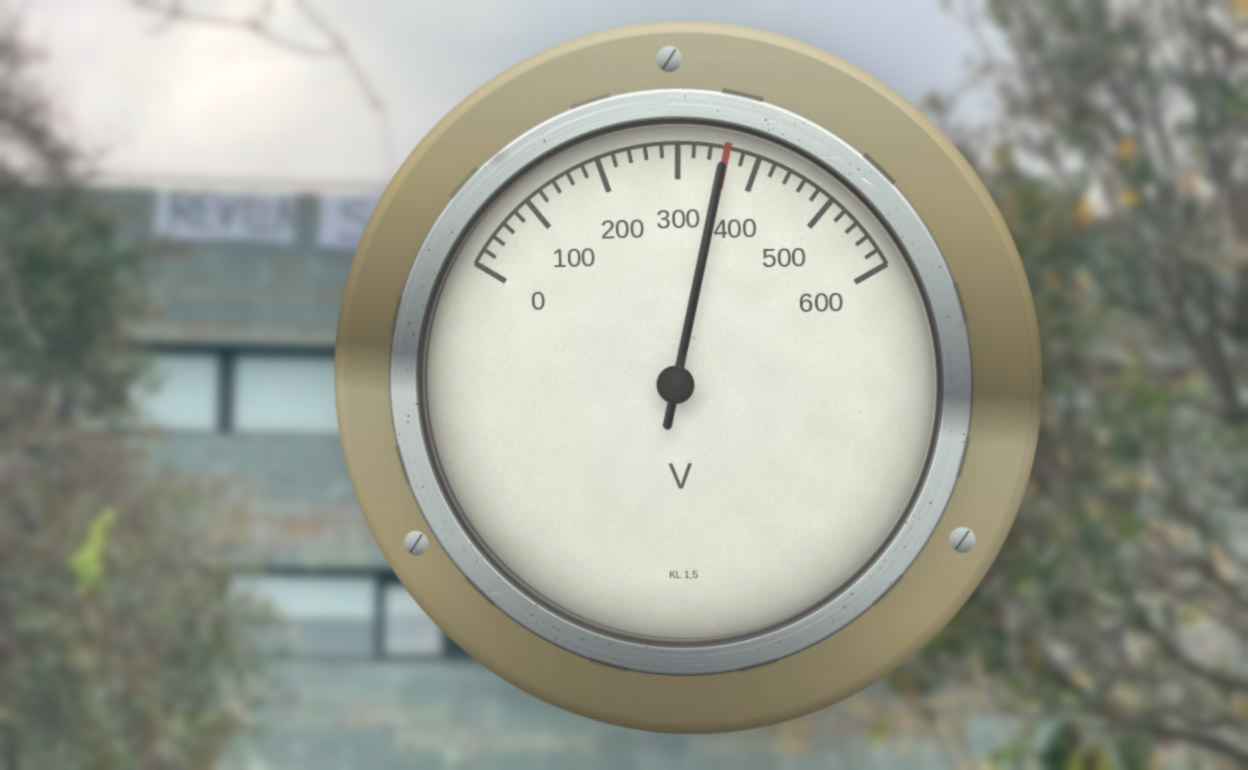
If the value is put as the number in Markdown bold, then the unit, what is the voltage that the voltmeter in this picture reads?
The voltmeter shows **360** V
